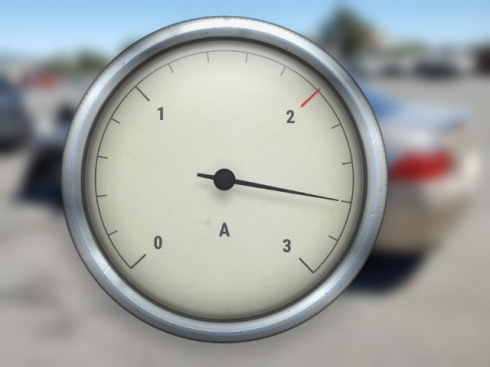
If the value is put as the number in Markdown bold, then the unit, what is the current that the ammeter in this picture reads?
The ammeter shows **2.6** A
